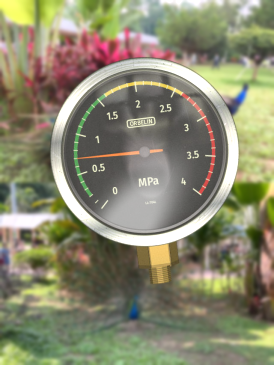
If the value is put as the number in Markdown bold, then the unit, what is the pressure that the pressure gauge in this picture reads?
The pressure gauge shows **0.7** MPa
